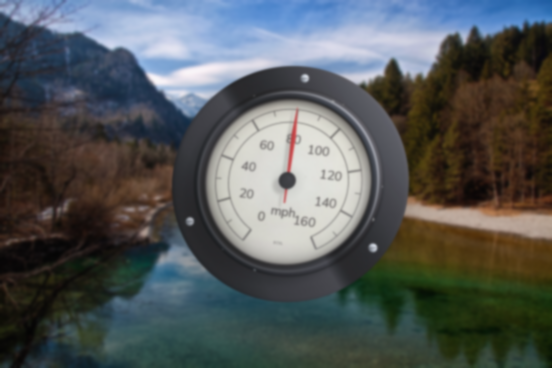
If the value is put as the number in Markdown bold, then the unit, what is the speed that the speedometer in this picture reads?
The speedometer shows **80** mph
